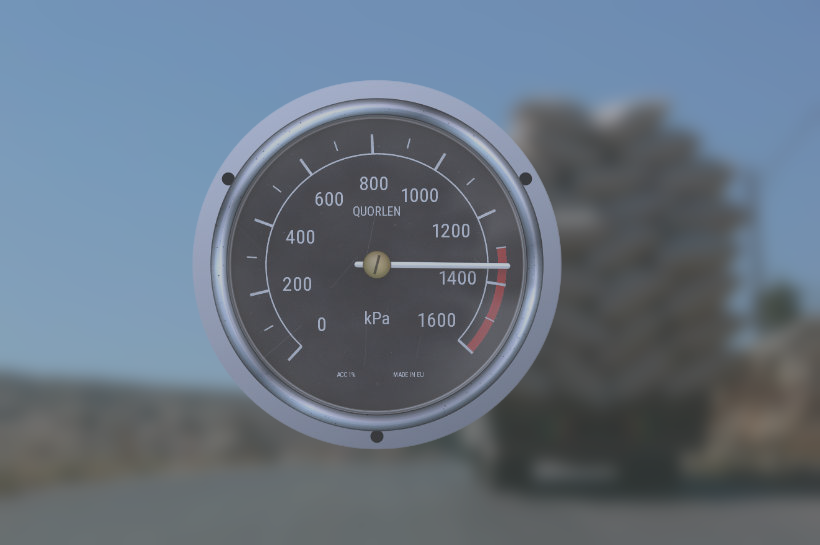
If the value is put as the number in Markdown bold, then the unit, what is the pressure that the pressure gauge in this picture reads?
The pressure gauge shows **1350** kPa
